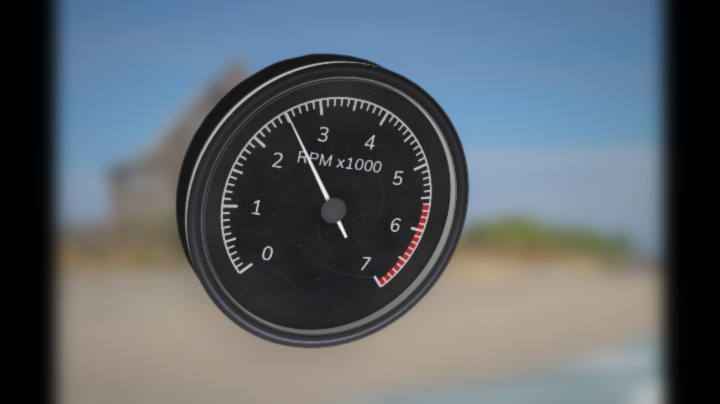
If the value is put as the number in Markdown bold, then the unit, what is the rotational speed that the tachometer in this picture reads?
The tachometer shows **2500** rpm
